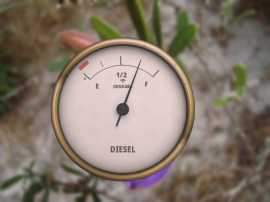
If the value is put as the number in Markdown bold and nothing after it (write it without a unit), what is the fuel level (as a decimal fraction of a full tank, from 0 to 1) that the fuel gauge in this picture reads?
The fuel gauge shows **0.75**
